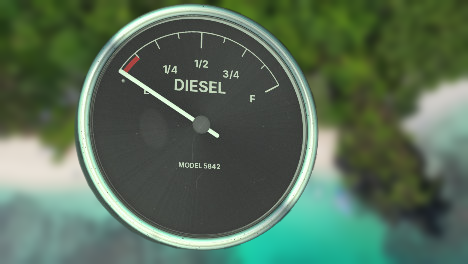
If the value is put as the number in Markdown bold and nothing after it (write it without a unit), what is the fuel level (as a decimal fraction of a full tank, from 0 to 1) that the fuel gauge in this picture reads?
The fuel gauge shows **0**
